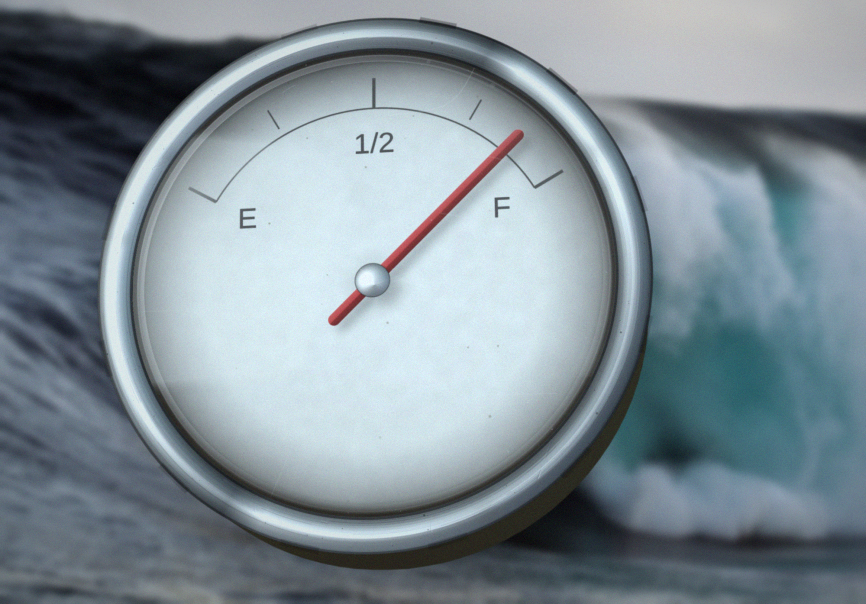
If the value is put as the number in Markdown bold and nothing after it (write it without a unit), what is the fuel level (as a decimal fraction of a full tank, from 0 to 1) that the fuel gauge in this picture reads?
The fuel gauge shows **0.875**
